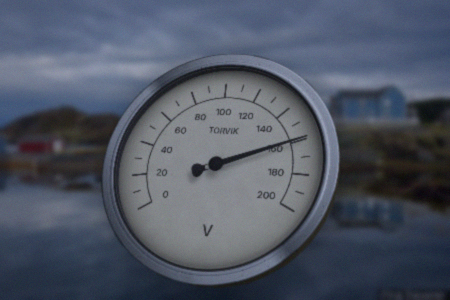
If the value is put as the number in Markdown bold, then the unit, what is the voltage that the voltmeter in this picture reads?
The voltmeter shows **160** V
